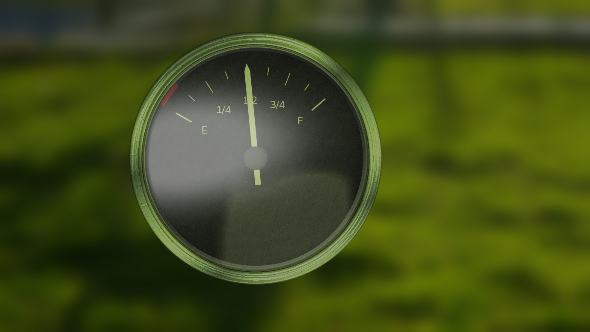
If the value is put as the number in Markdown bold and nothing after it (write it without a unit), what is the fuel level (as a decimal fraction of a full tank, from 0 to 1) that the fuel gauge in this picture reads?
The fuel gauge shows **0.5**
